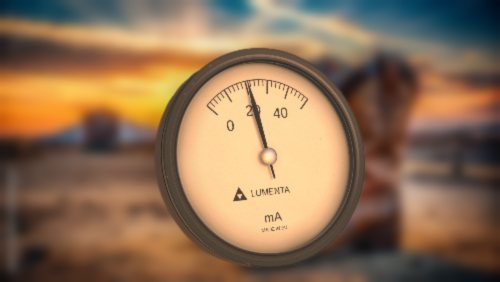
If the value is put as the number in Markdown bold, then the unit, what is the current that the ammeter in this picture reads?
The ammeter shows **20** mA
